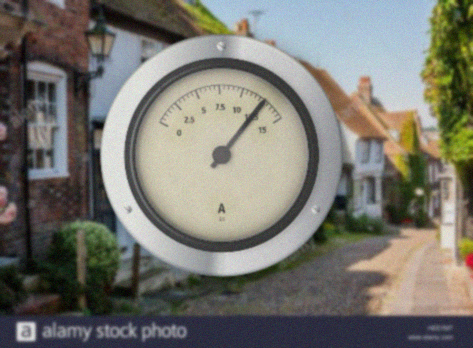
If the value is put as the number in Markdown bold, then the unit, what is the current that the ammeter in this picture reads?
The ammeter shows **12.5** A
